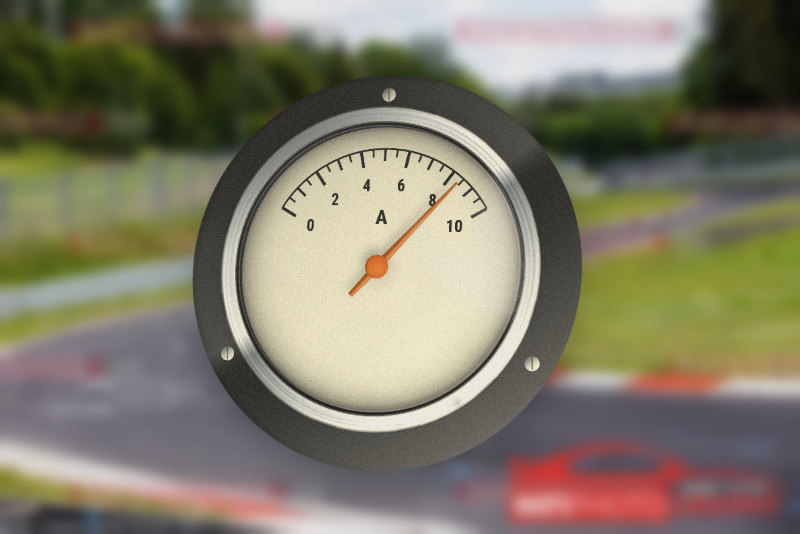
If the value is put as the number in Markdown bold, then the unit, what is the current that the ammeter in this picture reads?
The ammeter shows **8.5** A
